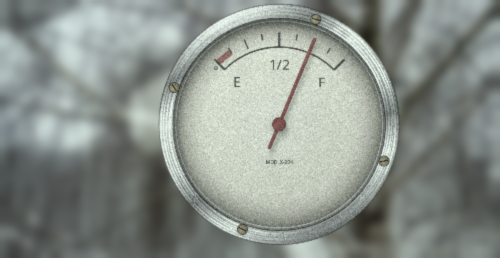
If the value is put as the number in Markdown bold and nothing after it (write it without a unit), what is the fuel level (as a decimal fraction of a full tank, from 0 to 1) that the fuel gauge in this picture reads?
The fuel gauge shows **0.75**
